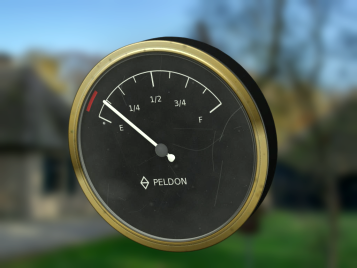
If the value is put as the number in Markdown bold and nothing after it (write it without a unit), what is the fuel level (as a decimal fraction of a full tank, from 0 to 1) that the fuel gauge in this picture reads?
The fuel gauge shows **0.125**
